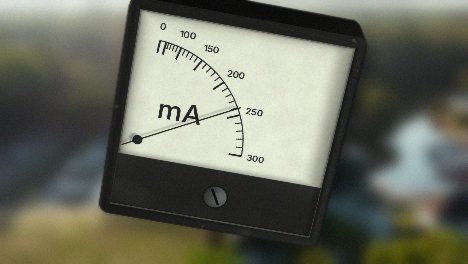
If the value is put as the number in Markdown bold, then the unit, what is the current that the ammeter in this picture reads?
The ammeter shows **240** mA
